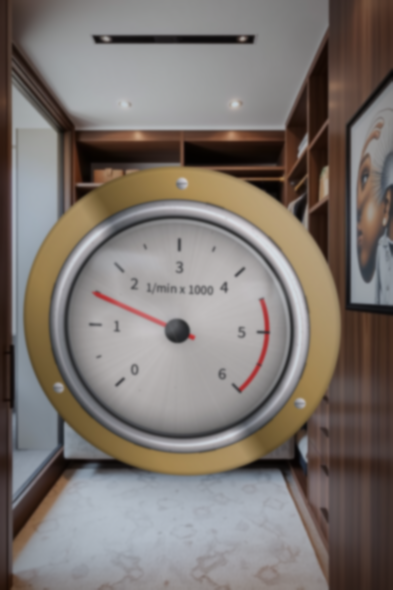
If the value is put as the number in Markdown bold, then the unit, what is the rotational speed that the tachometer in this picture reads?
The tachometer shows **1500** rpm
